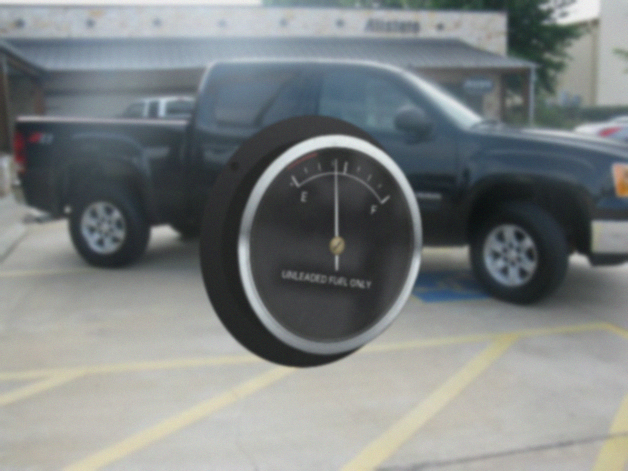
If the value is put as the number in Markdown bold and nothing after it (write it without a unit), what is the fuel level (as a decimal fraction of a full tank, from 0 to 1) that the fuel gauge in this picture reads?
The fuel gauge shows **0.375**
